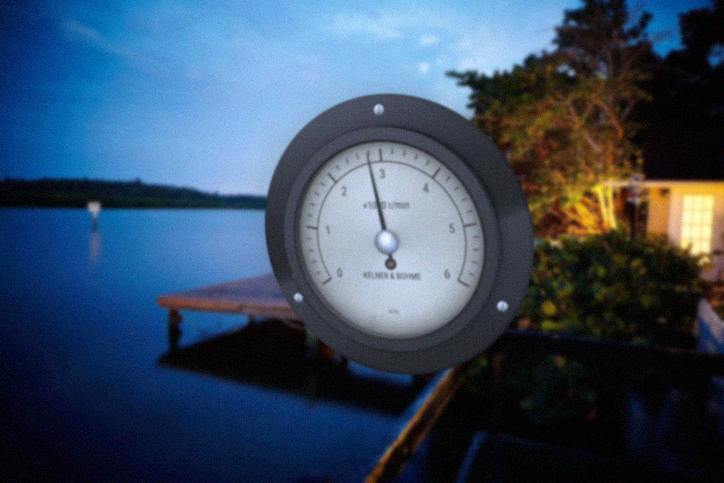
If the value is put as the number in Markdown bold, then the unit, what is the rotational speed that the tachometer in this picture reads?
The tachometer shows **2800** rpm
